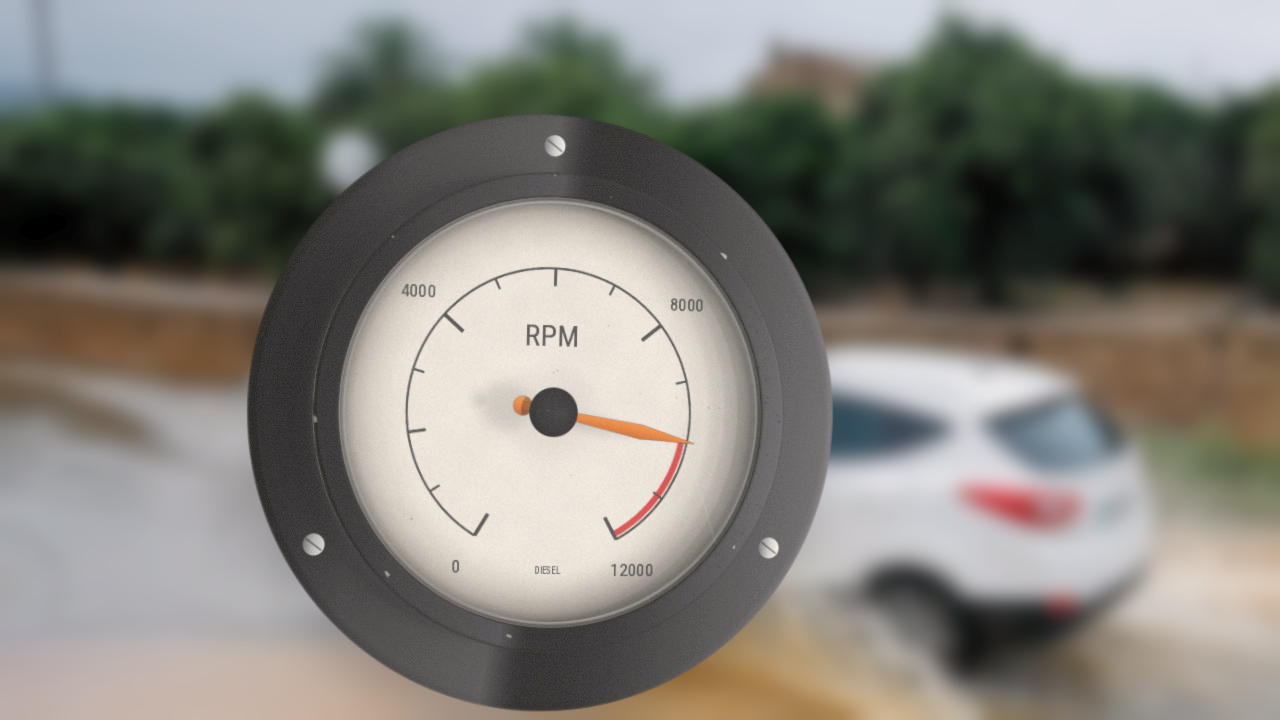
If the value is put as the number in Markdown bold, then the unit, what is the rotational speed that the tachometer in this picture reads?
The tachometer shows **10000** rpm
